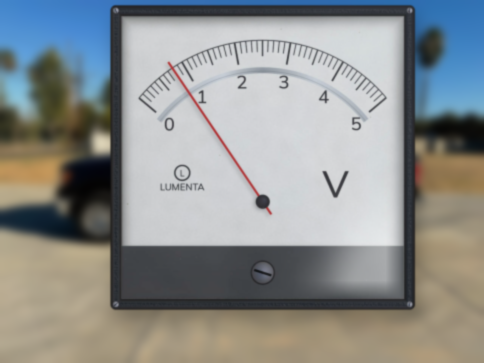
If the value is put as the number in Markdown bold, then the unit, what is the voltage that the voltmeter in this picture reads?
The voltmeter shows **0.8** V
